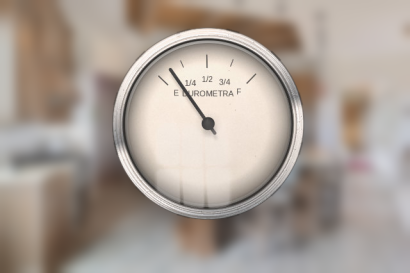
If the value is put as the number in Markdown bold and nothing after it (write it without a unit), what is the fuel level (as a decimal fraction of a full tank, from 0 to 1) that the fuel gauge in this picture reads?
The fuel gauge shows **0.125**
